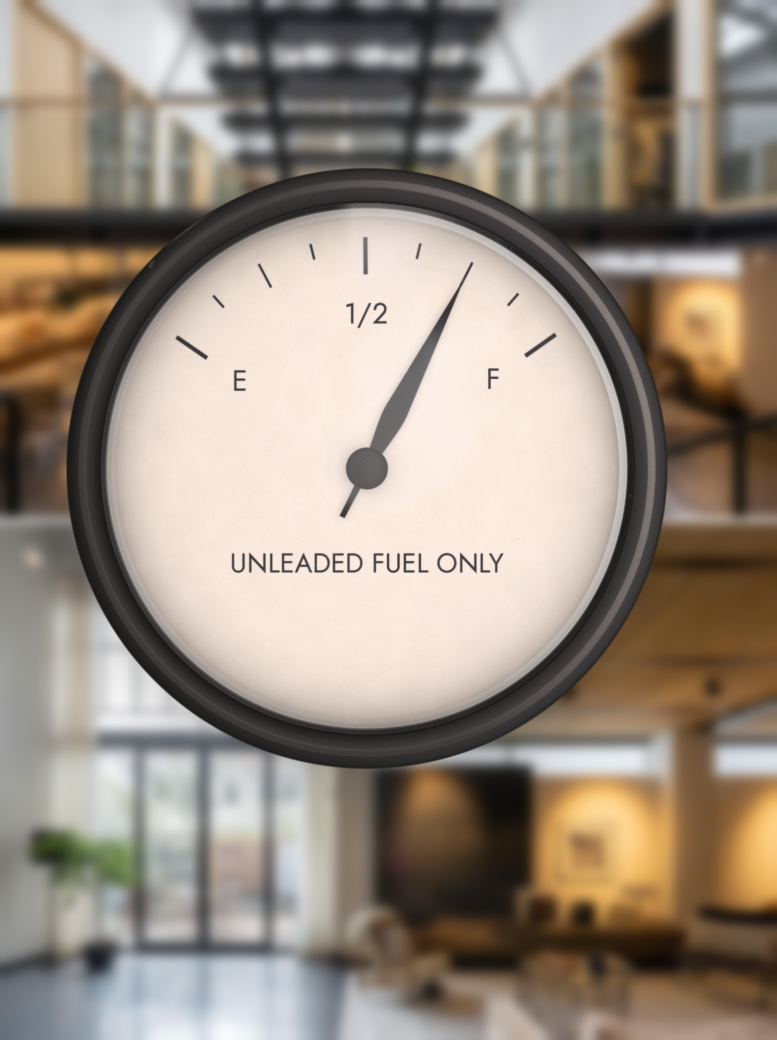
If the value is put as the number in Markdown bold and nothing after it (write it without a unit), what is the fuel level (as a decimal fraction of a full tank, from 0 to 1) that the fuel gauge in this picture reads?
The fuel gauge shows **0.75**
